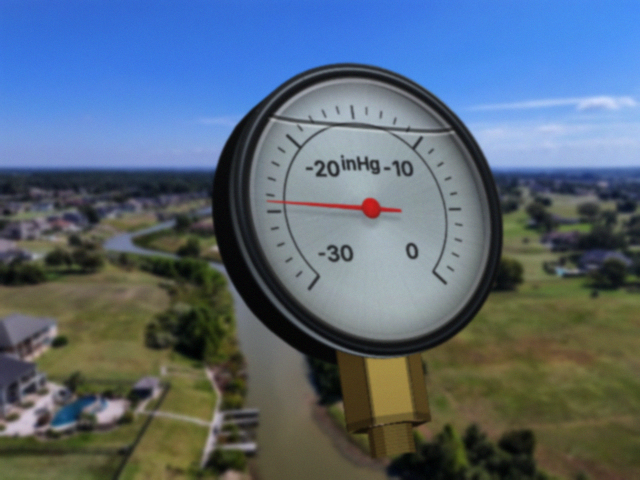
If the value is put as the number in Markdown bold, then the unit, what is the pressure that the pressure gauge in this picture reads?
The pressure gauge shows **-24.5** inHg
